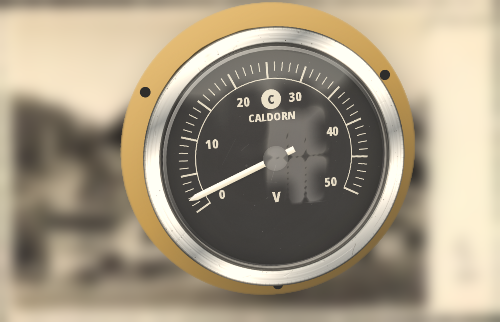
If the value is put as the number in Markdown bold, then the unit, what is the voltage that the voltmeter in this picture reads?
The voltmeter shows **2** V
